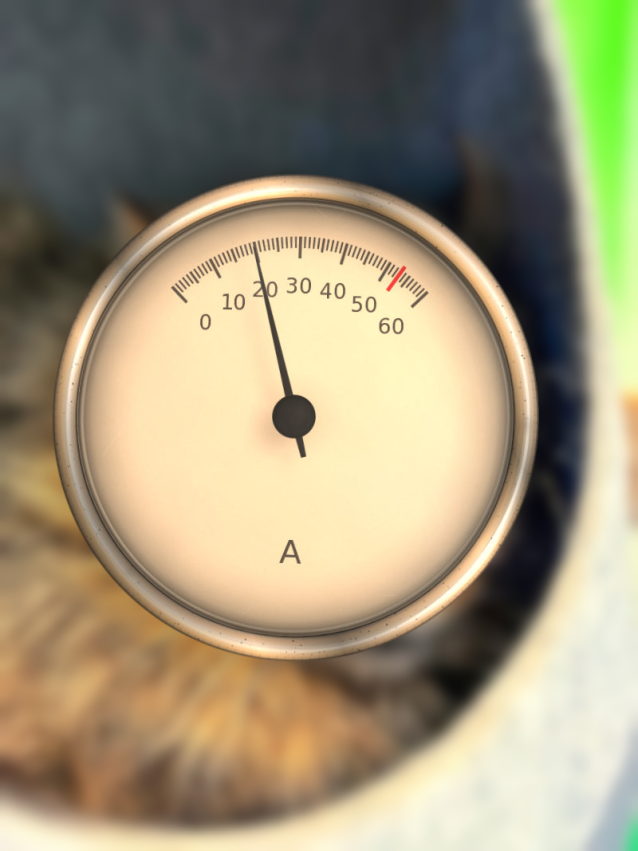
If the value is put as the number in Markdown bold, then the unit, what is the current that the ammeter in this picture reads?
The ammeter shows **20** A
